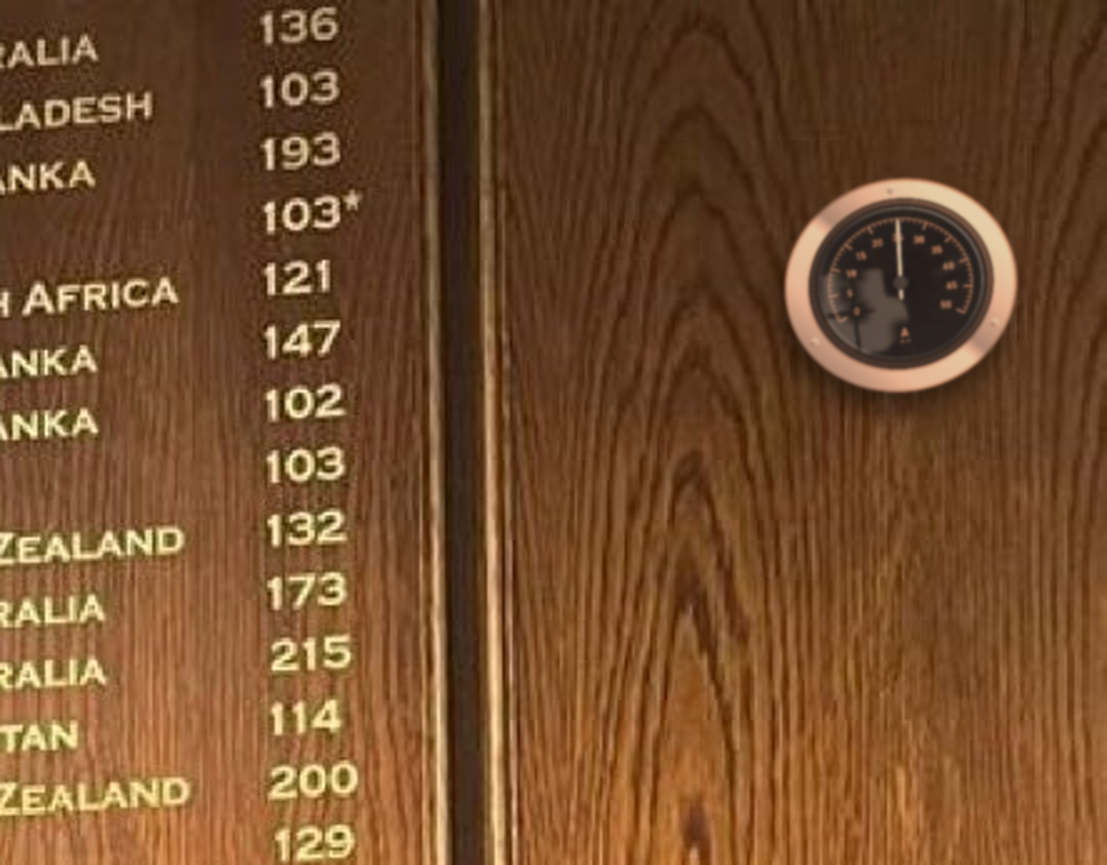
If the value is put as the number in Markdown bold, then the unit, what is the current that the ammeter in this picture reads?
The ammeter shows **25** A
